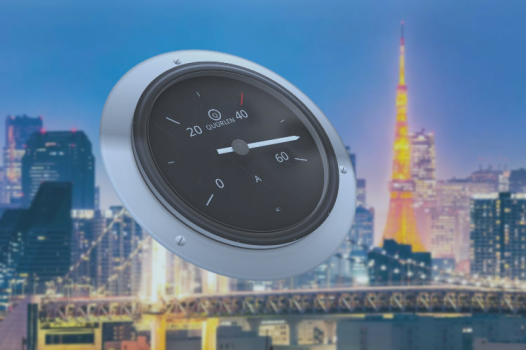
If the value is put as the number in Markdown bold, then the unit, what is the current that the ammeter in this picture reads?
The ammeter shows **55** A
